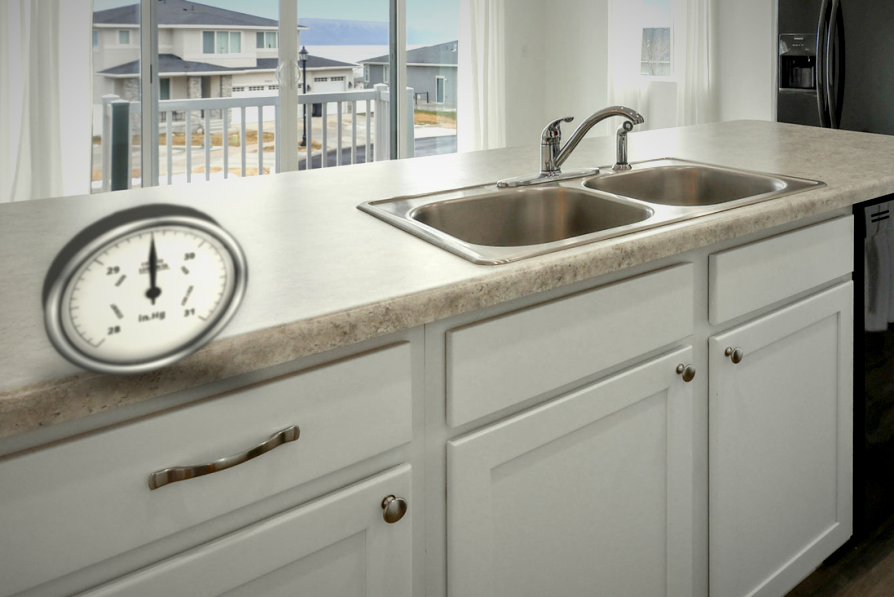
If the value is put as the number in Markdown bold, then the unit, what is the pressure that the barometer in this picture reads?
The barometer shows **29.5** inHg
